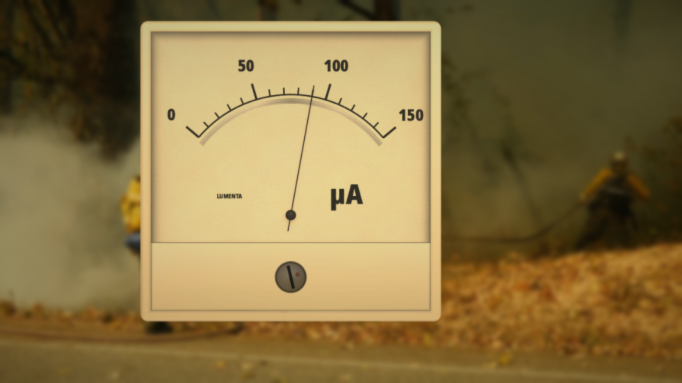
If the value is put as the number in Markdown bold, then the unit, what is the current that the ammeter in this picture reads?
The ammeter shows **90** µA
